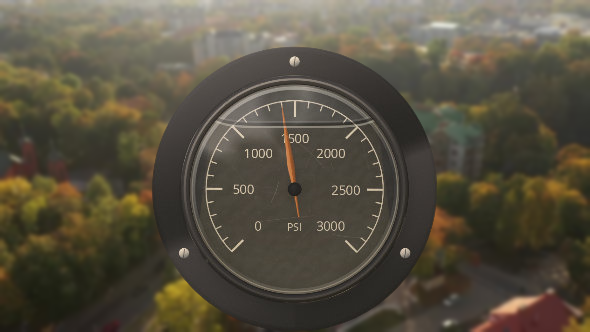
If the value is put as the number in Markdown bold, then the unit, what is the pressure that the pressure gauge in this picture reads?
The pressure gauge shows **1400** psi
